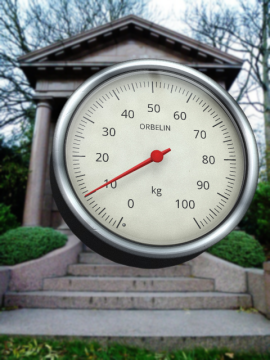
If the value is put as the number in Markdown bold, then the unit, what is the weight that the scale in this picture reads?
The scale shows **10** kg
